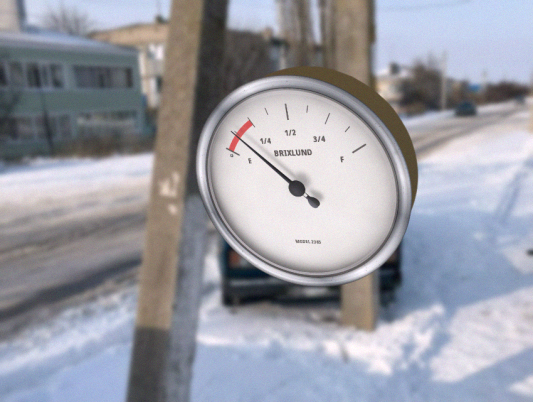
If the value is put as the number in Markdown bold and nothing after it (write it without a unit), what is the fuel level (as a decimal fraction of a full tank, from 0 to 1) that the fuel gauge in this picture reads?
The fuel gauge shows **0.125**
